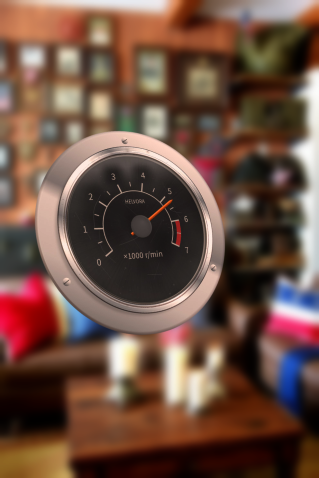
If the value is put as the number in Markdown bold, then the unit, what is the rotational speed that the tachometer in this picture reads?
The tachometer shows **5250** rpm
